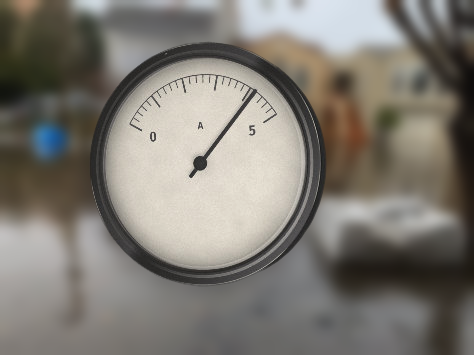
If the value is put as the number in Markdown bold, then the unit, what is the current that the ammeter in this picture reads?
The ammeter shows **4.2** A
